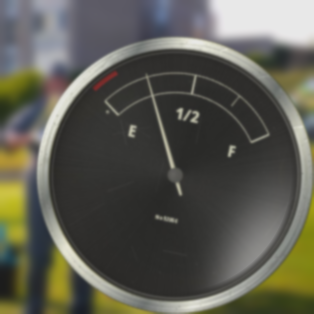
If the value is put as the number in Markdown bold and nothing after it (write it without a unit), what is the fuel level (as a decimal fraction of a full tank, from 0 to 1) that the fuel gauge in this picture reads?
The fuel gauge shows **0.25**
